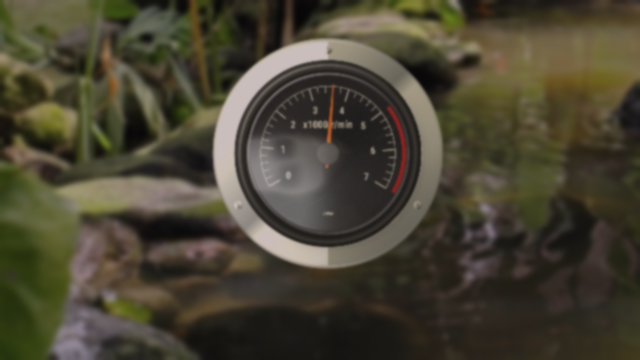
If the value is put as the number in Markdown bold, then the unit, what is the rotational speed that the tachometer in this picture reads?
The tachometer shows **3600** rpm
